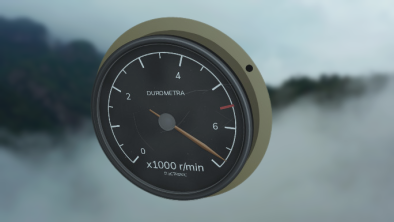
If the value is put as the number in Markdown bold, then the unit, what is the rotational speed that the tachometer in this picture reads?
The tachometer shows **6750** rpm
